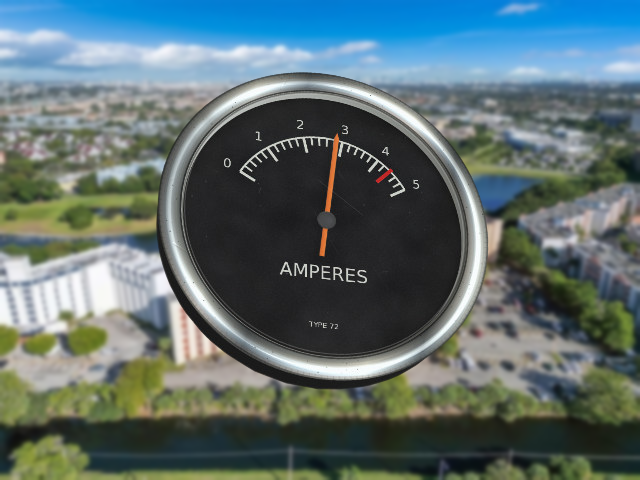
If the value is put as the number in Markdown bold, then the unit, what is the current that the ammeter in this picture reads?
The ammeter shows **2.8** A
